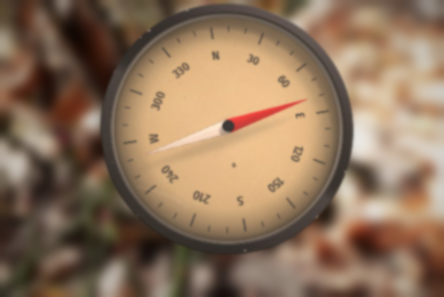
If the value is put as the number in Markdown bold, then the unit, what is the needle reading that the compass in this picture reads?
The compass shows **80** °
